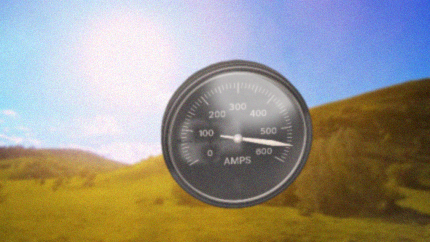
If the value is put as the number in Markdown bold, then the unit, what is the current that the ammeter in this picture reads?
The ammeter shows **550** A
